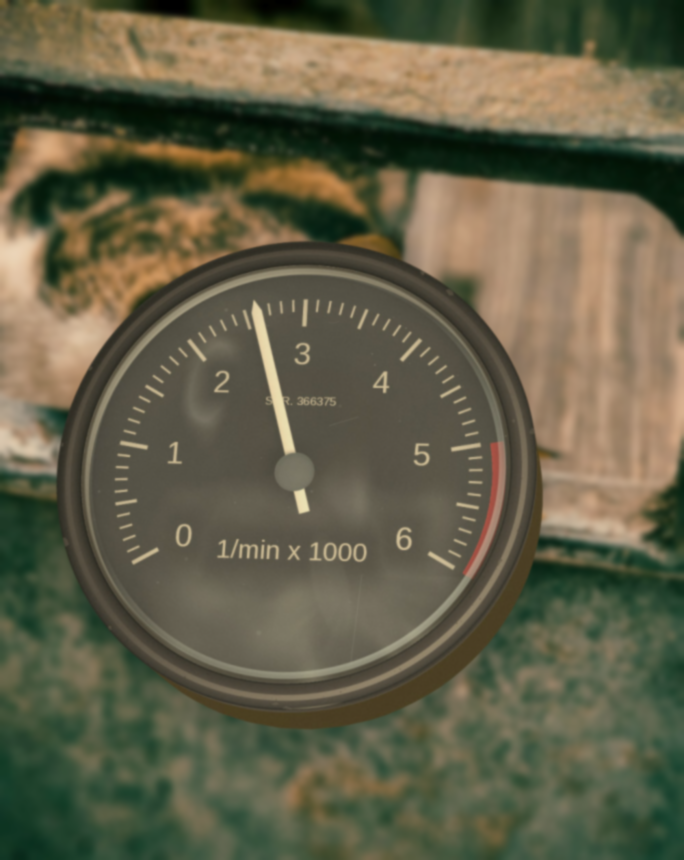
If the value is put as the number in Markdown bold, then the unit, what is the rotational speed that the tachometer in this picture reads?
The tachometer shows **2600** rpm
